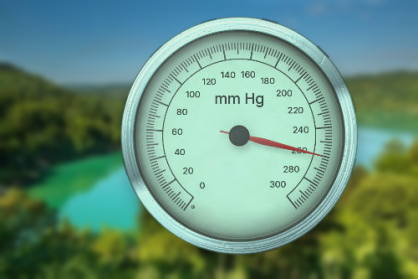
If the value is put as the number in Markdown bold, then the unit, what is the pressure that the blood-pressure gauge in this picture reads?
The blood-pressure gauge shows **260** mmHg
